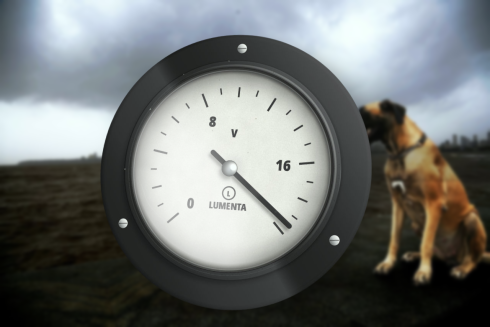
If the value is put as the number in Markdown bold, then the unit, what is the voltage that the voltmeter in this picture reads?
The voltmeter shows **19.5** V
